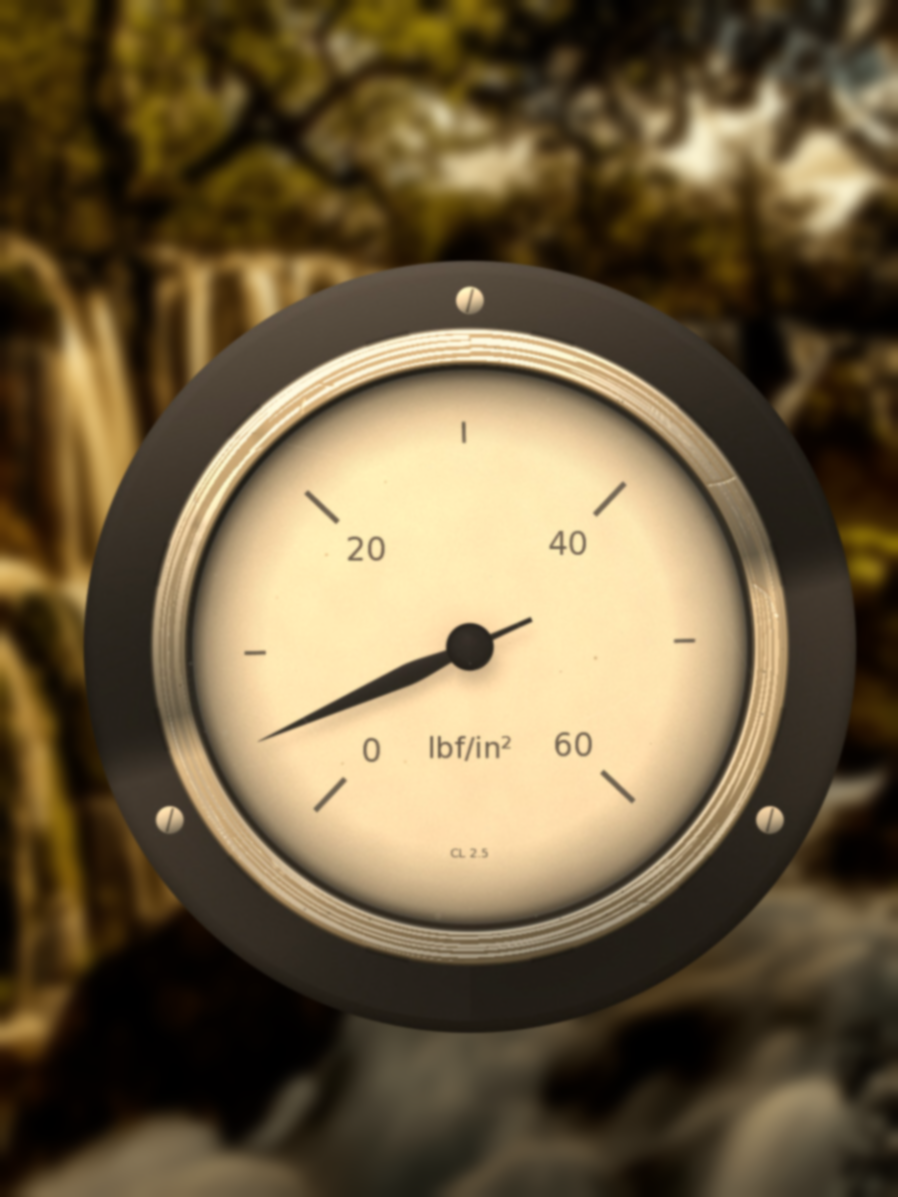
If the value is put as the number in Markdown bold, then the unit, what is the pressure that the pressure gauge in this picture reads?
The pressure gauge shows **5** psi
